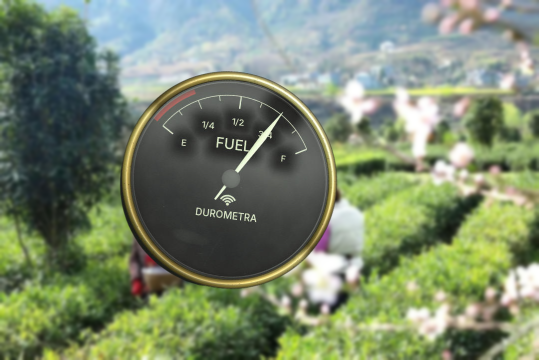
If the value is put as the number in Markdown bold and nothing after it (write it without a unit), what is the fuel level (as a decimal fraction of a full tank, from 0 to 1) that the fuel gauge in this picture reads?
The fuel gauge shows **0.75**
